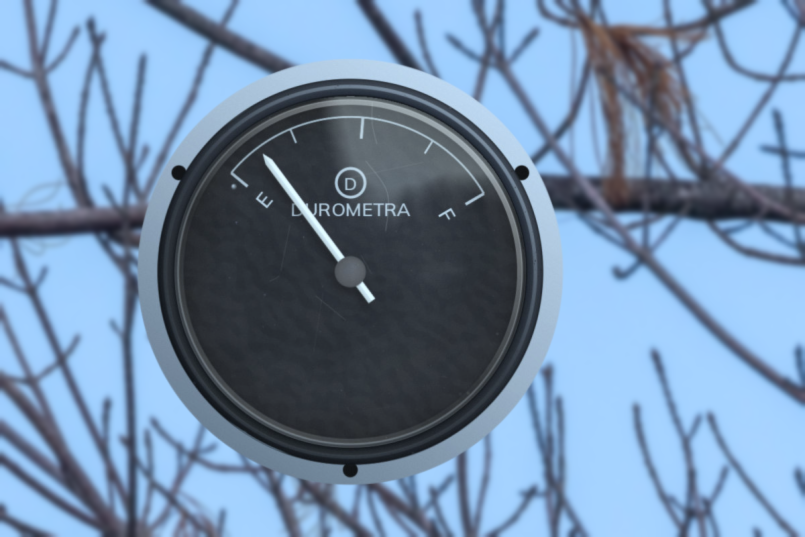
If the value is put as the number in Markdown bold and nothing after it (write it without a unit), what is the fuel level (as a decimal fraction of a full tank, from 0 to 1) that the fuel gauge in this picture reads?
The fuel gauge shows **0.125**
